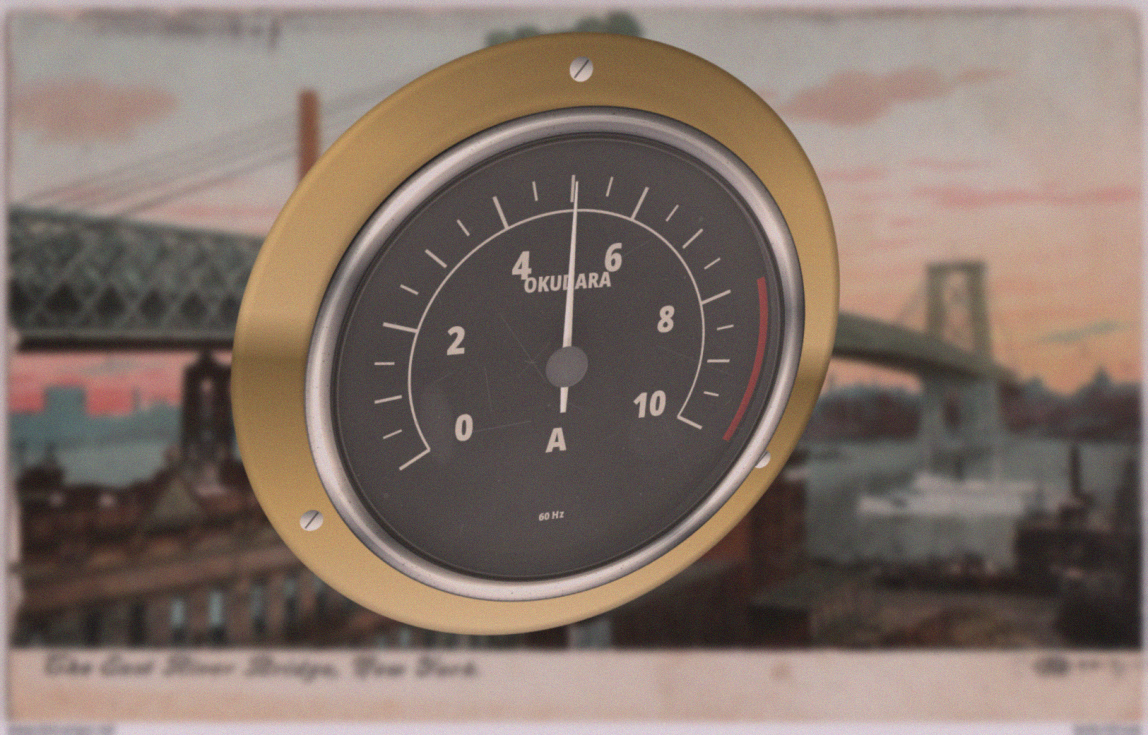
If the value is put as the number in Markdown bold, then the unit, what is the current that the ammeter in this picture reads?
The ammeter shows **5** A
